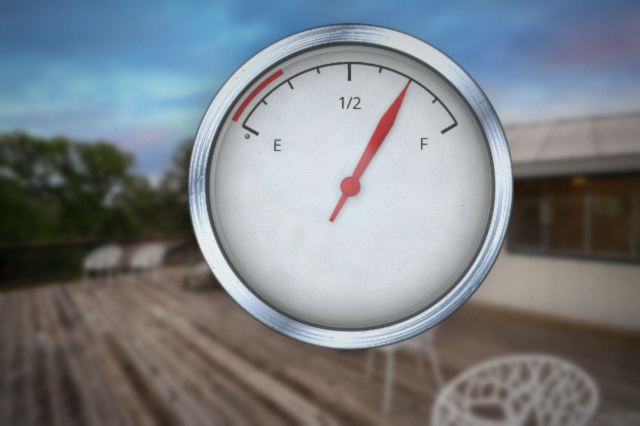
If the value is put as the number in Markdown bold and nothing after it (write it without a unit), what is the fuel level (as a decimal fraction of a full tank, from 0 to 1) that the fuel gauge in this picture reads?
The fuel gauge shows **0.75**
